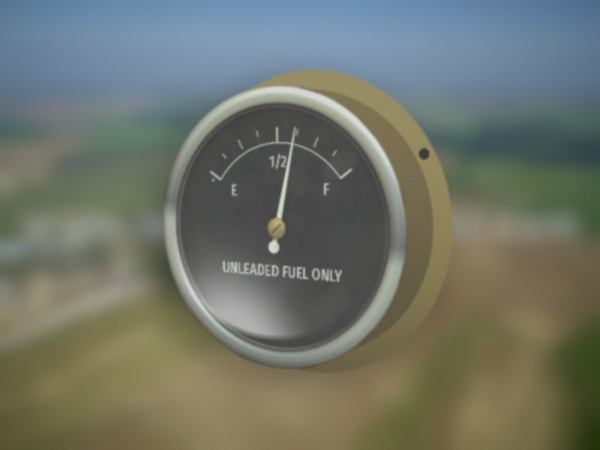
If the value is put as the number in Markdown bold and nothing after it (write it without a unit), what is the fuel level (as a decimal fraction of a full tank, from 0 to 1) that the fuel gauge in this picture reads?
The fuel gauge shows **0.625**
